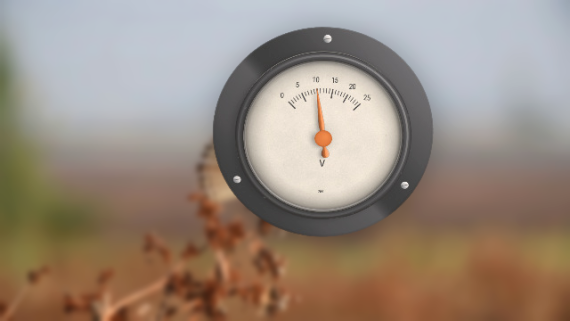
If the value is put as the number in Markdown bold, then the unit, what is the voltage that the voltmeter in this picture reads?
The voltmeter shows **10** V
